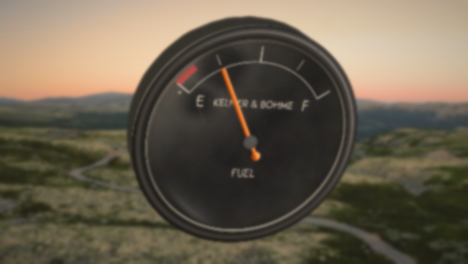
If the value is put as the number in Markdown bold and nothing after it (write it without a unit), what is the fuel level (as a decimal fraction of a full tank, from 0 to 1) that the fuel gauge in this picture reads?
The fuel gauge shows **0.25**
